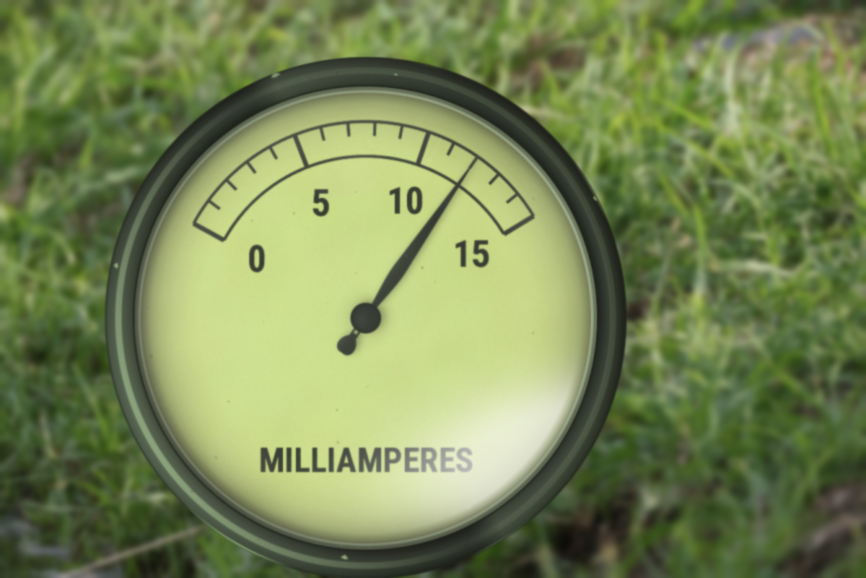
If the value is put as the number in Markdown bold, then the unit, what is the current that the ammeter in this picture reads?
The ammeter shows **12** mA
